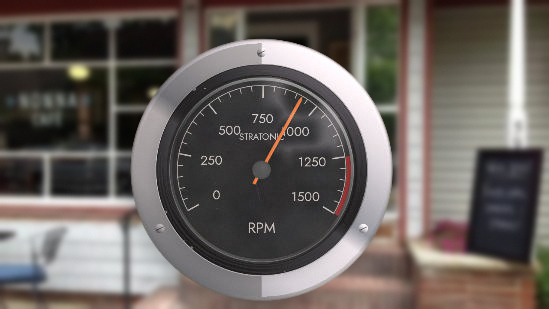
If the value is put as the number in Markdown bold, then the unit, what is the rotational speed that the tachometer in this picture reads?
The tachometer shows **925** rpm
